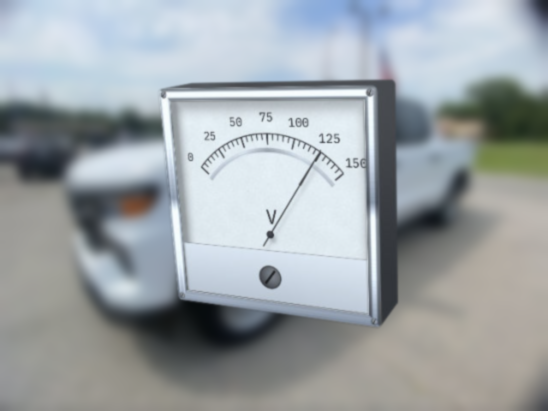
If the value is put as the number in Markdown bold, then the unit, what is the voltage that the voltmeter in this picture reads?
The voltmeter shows **125** V
